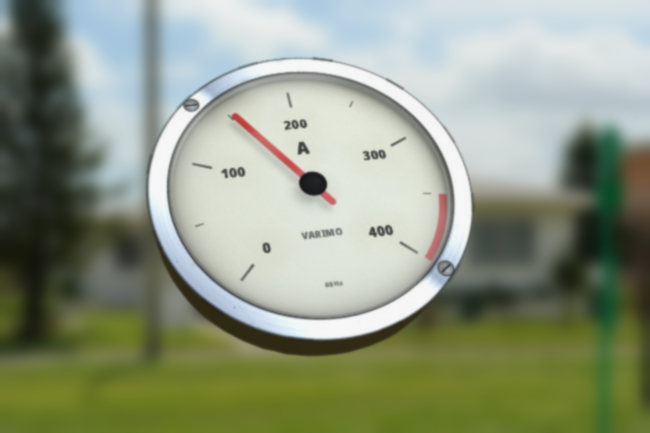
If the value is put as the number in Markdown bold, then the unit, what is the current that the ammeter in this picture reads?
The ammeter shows **150** A
